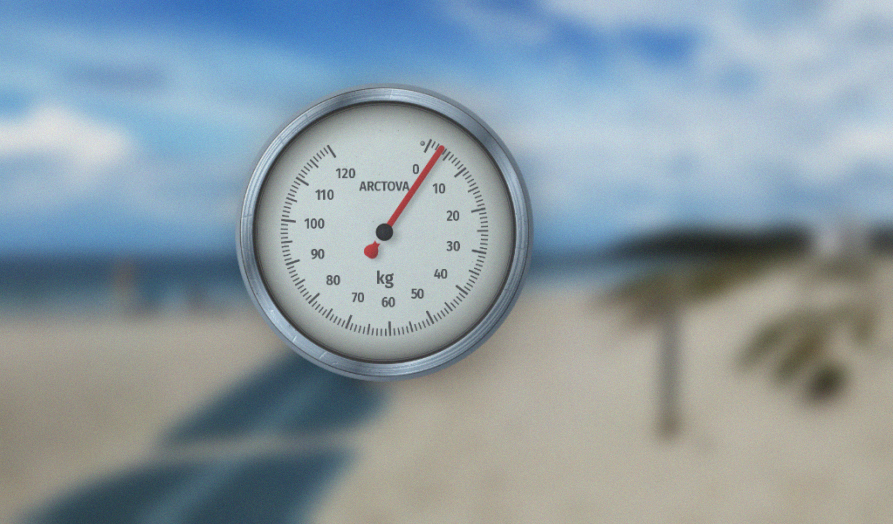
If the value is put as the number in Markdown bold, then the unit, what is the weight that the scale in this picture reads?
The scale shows **3** kg
